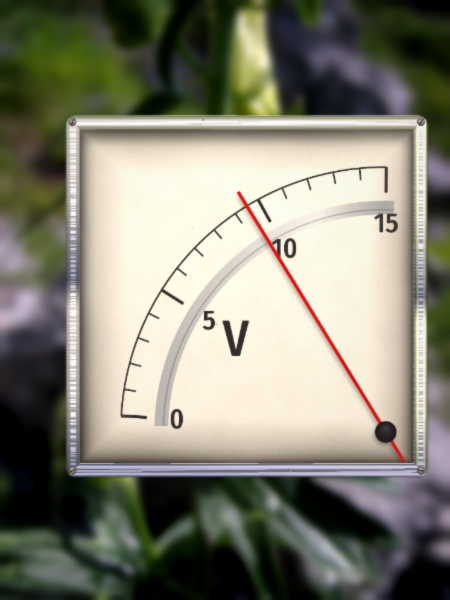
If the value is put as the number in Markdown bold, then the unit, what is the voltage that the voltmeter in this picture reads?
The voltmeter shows **9.5** V
